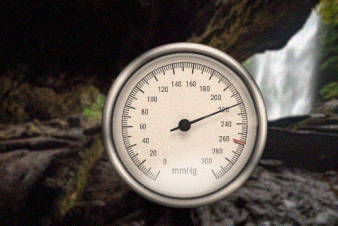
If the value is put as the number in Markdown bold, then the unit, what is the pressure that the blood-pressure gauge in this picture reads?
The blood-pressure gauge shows **220** mmHg
